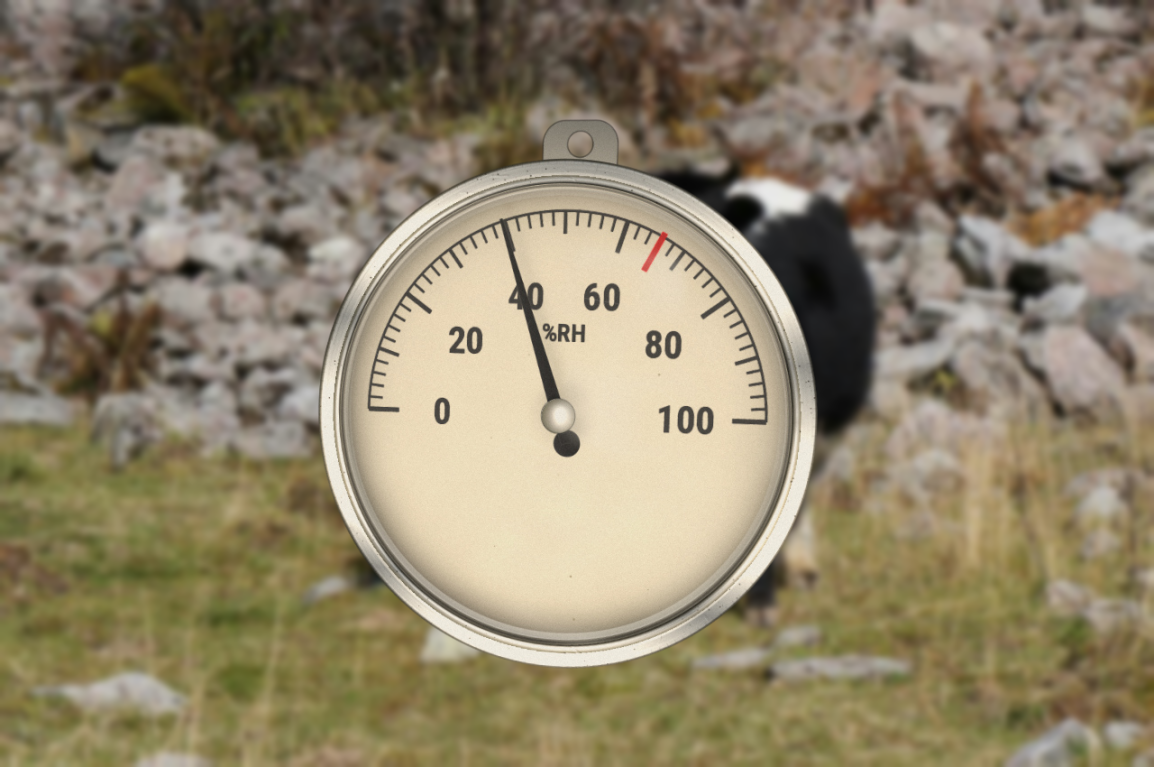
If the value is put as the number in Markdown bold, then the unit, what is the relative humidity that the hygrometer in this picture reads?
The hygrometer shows **40** %
